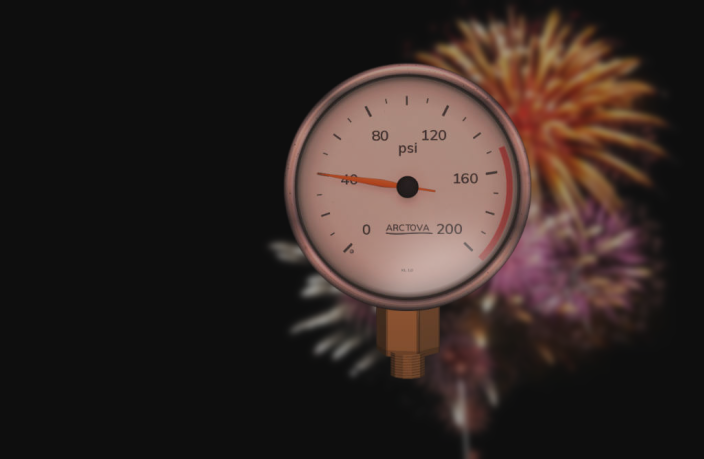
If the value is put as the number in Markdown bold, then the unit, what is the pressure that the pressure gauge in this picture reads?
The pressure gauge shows **40** psi
